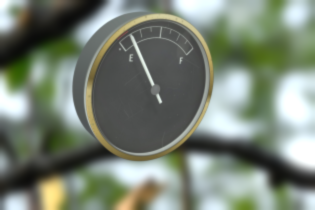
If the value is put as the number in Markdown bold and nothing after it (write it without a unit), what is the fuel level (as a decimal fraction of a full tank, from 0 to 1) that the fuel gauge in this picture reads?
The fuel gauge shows **0.125**
